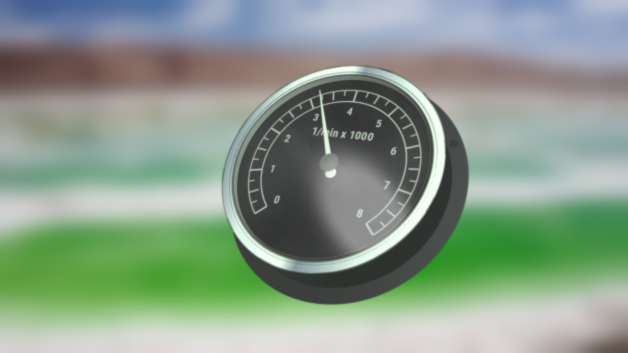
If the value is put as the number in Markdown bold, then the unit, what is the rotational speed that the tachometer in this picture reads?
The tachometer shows **3250** rpm
